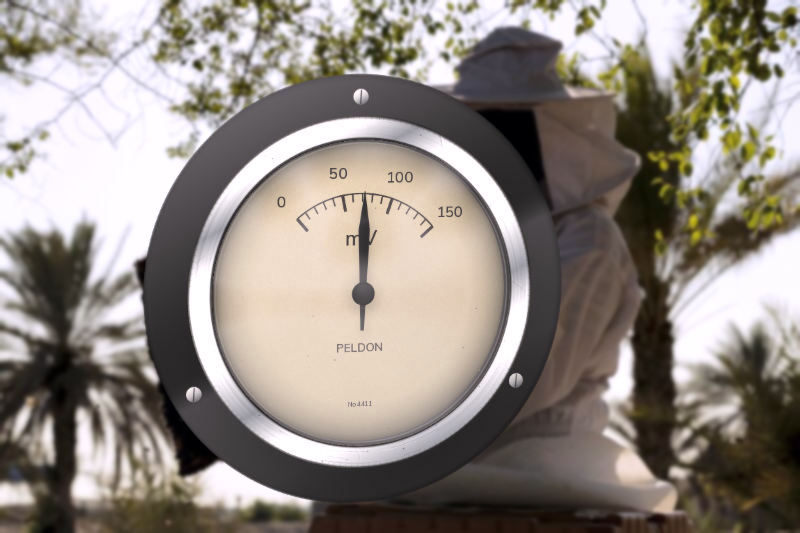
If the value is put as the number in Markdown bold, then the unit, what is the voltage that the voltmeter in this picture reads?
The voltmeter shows **70** mV
